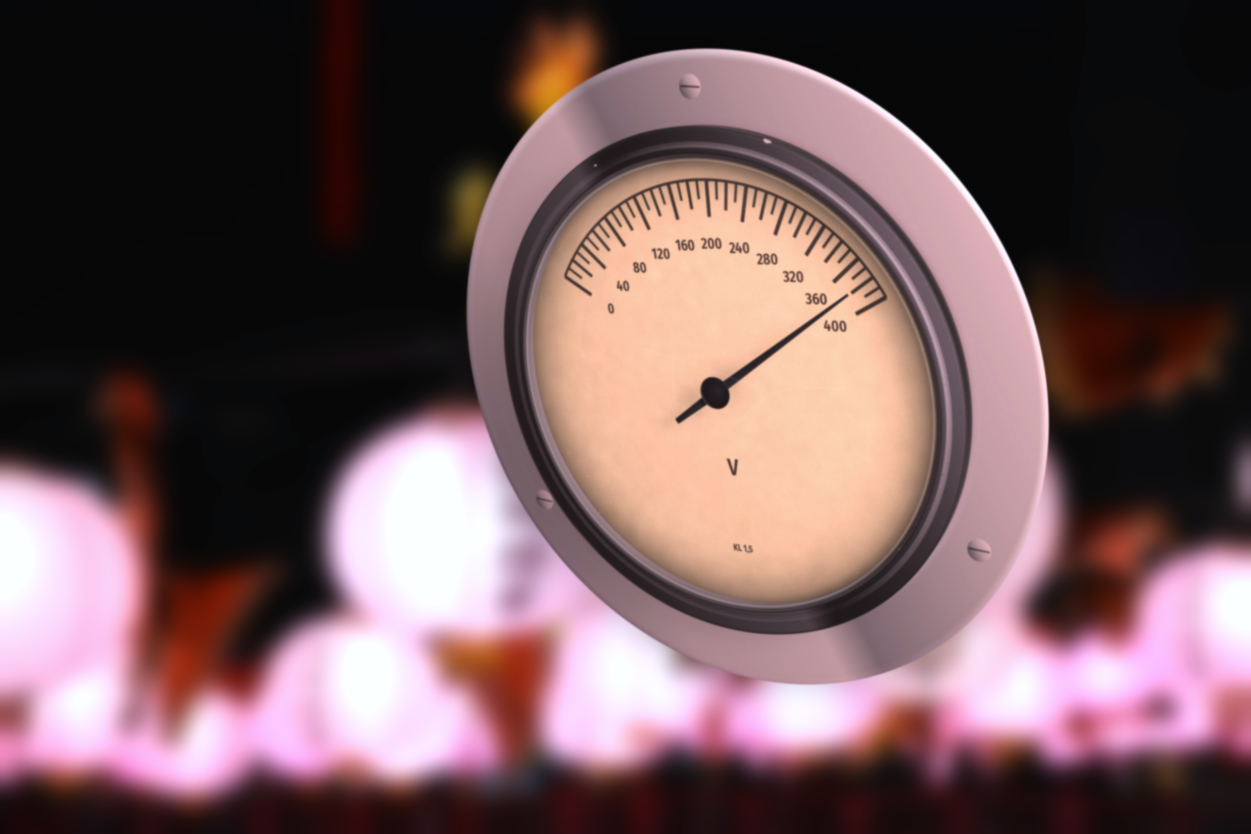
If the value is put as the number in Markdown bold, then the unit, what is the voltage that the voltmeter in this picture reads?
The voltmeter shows **380** V
